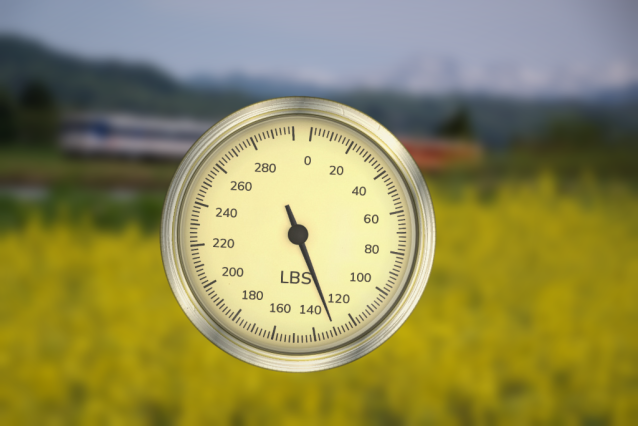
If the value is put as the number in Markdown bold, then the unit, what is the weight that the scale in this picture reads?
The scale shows **130** lb
